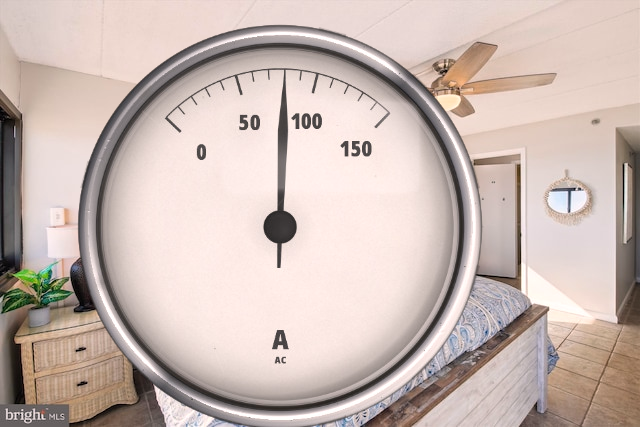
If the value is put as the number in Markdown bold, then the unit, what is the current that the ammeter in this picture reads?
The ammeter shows **80** A
